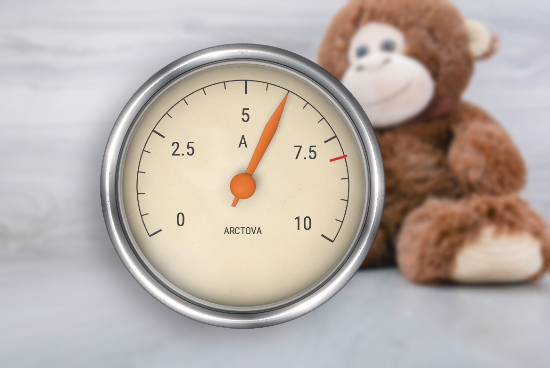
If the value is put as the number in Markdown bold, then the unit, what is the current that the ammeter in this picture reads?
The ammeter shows **6** A
